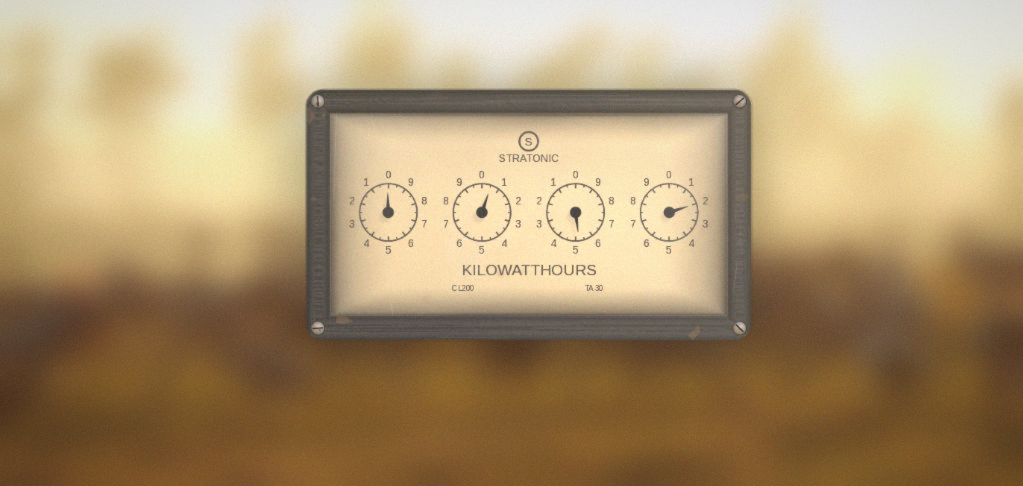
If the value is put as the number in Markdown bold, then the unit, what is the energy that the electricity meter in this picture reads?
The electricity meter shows **52** kWh
